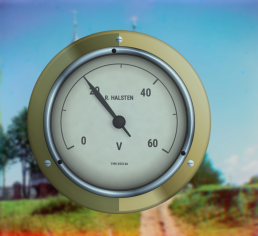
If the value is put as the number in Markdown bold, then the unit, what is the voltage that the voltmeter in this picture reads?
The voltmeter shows **20** V
